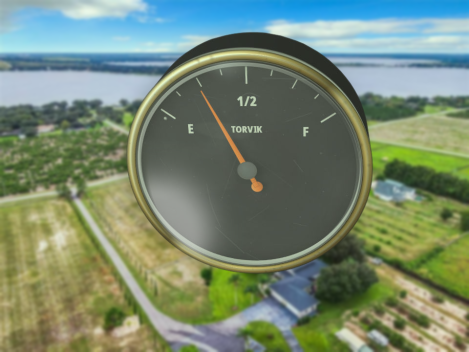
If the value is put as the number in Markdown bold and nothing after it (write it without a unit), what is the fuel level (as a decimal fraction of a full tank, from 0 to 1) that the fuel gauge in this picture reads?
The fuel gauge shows **0.25**
